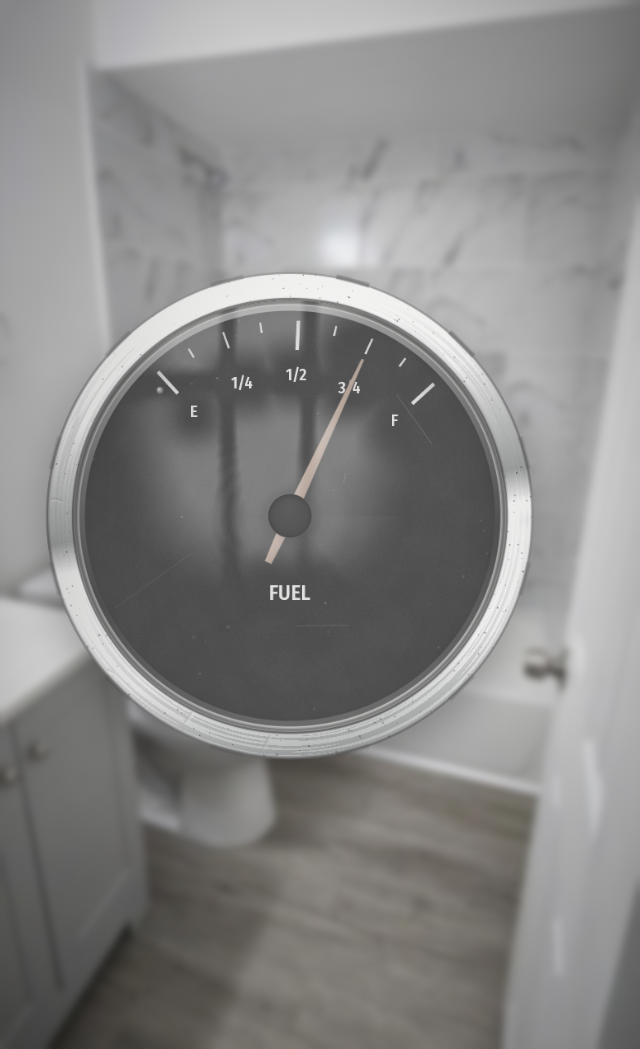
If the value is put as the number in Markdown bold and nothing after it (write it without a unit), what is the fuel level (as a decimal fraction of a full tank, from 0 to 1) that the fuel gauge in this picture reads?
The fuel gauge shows **0.75**
